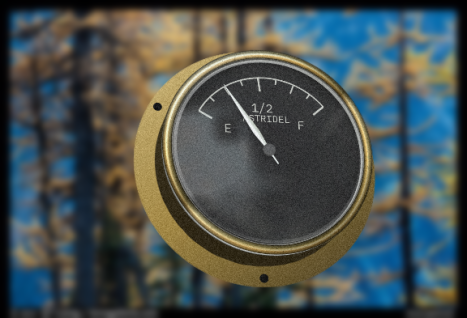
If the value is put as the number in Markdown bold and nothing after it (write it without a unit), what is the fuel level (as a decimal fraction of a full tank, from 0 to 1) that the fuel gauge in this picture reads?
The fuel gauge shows **0.25**
